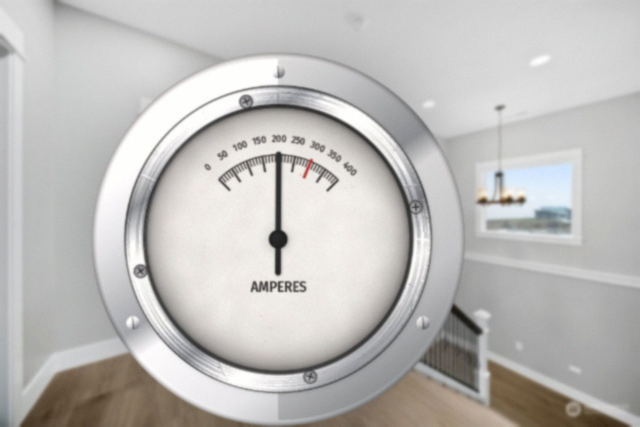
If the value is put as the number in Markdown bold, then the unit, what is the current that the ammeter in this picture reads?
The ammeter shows **200** A
